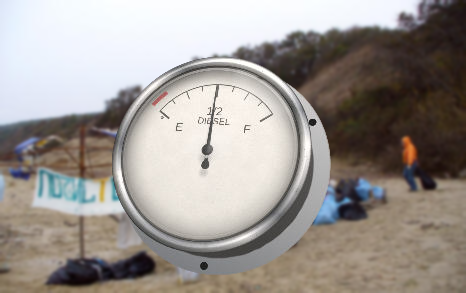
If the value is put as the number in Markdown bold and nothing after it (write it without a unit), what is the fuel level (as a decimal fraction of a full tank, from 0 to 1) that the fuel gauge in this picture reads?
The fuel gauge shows **0.5**
